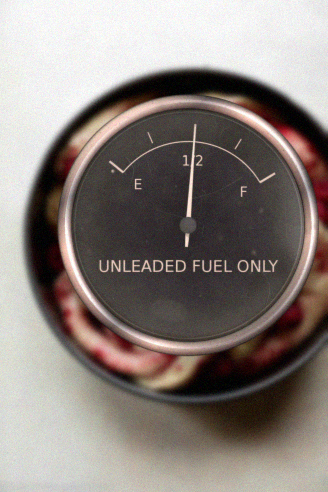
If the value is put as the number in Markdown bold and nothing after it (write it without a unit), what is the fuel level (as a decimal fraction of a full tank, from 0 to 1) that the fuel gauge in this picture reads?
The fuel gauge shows **0.5**
